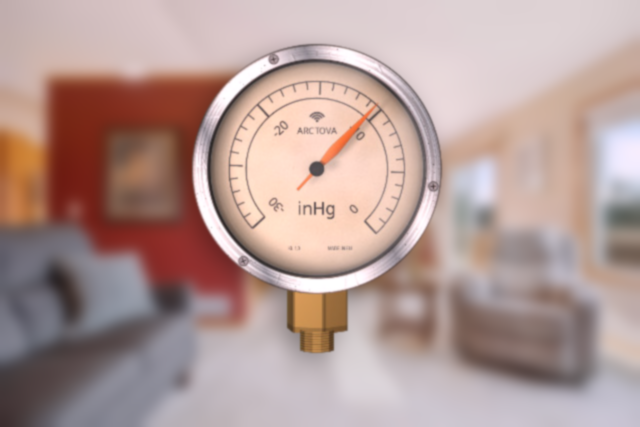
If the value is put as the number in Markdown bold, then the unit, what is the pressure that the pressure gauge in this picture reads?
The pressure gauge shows **-10.5** inHg
